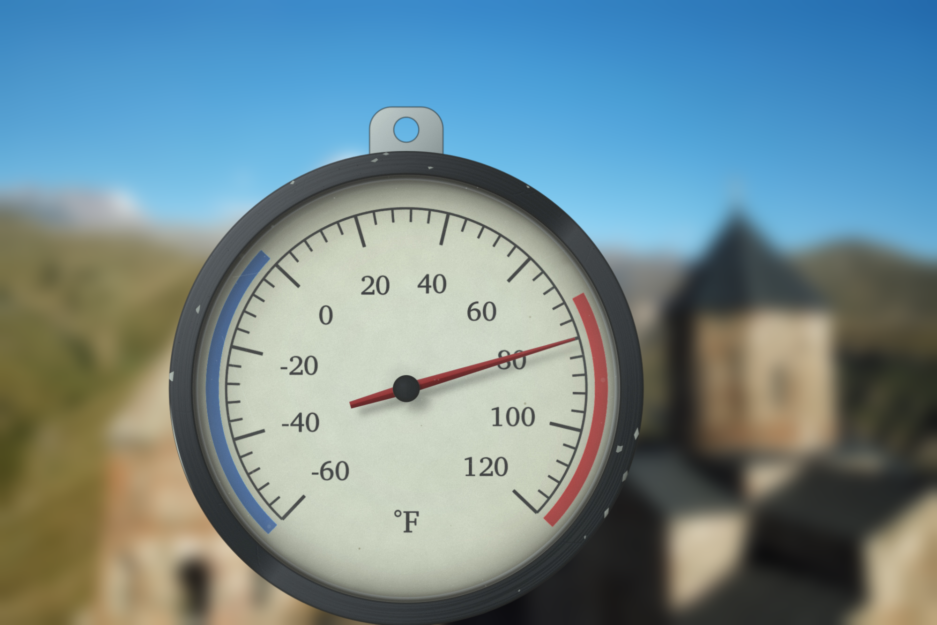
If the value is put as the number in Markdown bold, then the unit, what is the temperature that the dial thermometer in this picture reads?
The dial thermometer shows **80** °F
